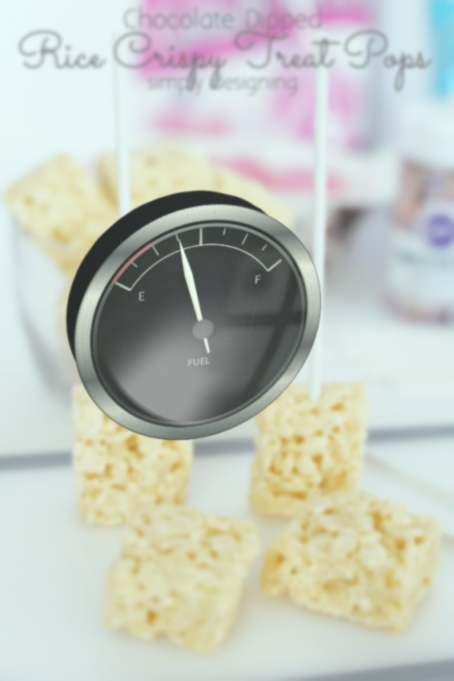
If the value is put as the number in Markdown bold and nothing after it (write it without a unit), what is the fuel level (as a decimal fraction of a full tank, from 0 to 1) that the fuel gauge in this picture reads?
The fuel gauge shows **0.375**
